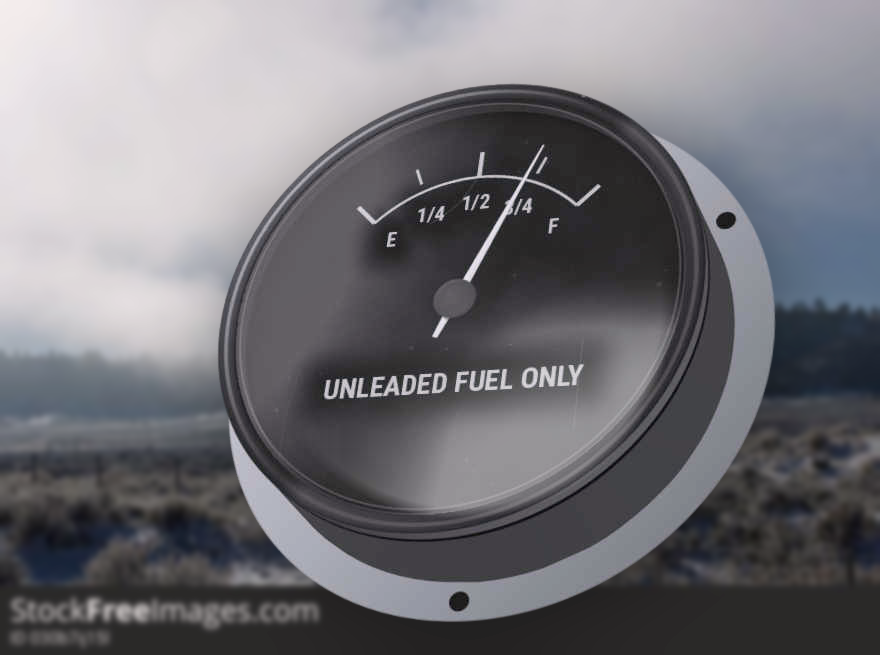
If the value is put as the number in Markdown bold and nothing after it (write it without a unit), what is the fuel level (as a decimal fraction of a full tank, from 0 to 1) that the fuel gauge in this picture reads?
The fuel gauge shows **0.75**
